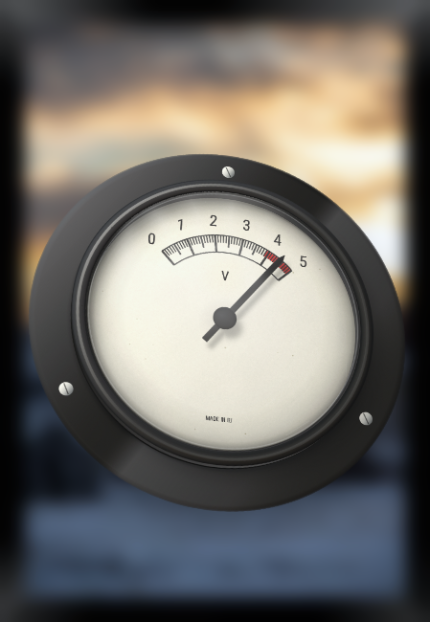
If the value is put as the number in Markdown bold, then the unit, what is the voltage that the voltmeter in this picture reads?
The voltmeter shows **4.5** V
